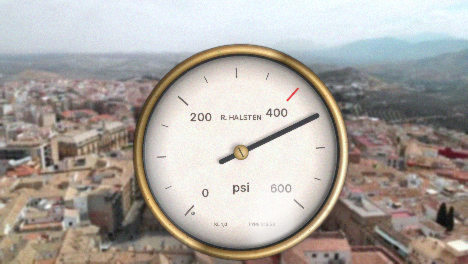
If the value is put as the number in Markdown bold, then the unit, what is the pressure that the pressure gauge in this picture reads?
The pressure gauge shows **450** psi
